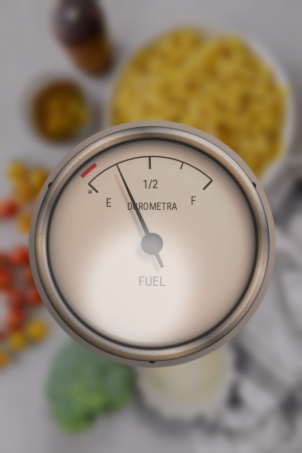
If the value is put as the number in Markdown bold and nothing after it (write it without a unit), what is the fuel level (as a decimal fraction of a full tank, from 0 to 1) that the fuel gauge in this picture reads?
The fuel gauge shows **0.25**
